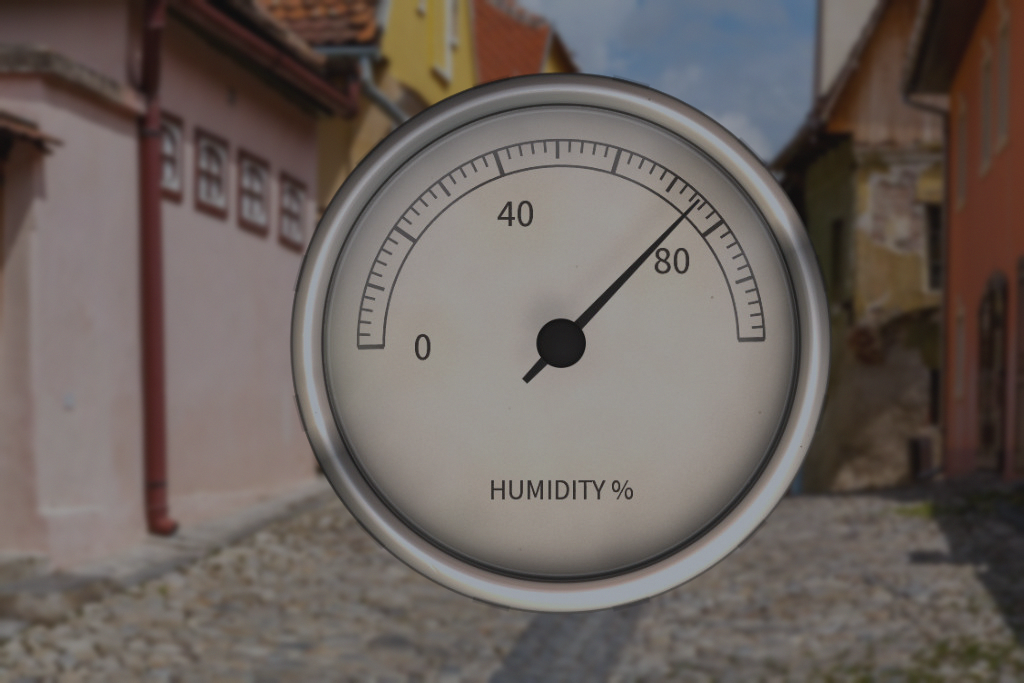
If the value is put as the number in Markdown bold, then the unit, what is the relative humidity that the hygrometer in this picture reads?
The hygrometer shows **75** %
